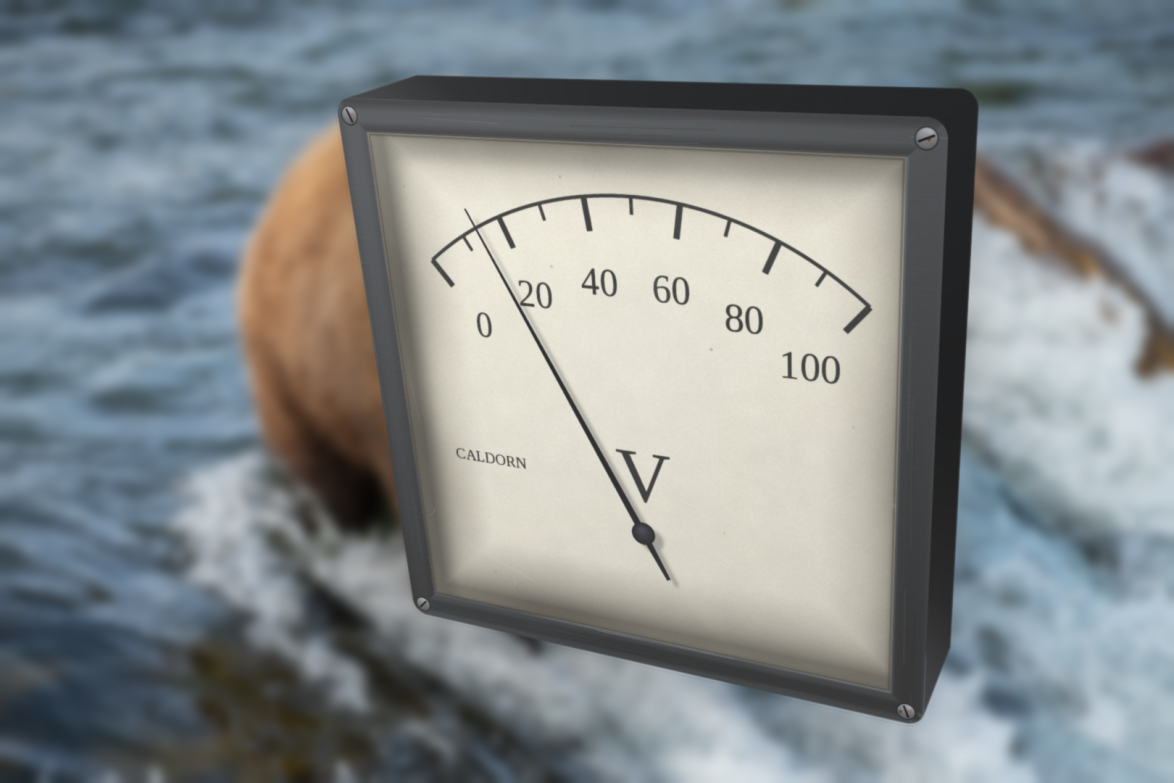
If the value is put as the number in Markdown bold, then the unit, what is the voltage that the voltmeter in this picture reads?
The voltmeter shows **15** V
